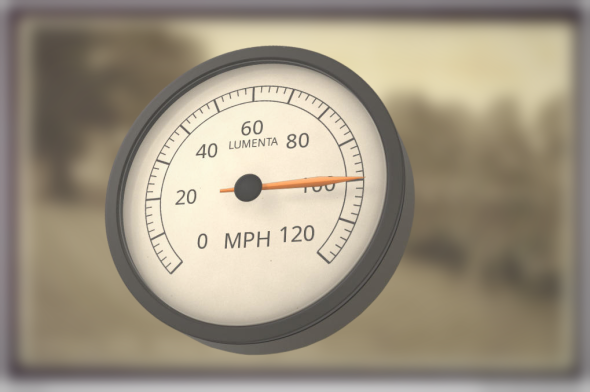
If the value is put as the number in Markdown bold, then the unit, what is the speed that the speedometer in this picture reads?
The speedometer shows **100** mph
